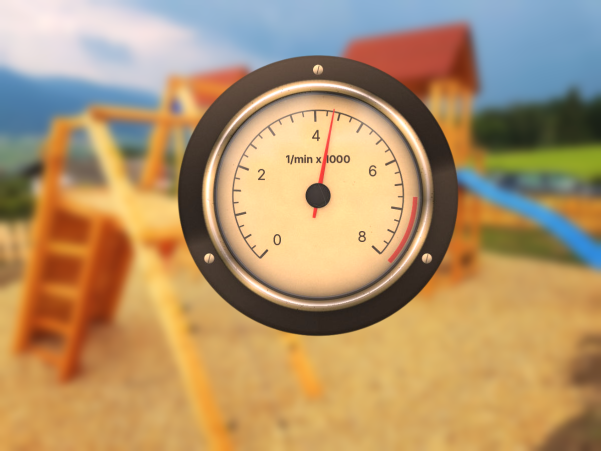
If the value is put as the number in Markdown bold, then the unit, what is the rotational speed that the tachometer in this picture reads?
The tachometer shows **4375** rpm
